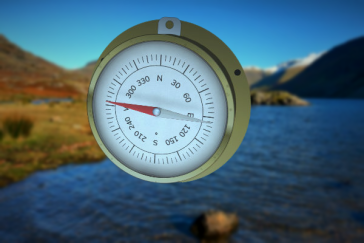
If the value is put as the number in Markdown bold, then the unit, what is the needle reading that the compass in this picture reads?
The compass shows **275** °
